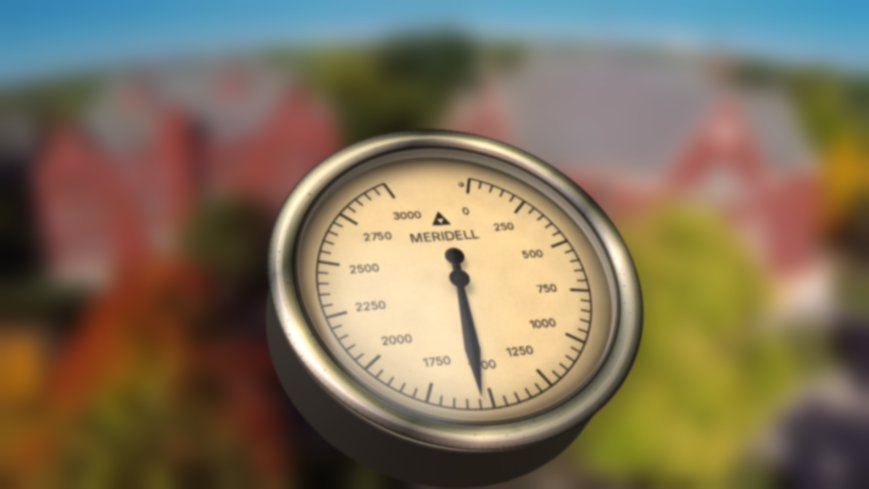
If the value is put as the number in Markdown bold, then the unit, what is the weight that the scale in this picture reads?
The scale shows **1550** g
